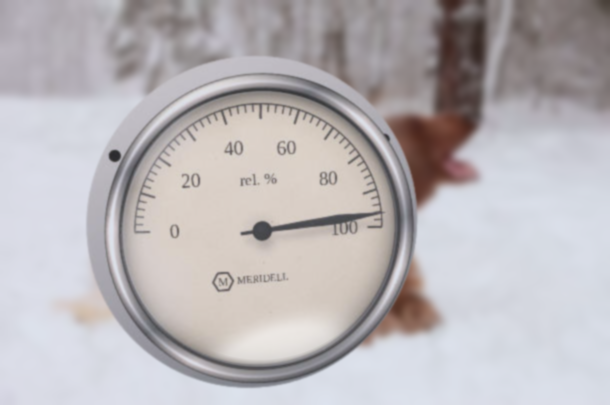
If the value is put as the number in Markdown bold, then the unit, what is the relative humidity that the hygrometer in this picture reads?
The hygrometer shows **96** %
